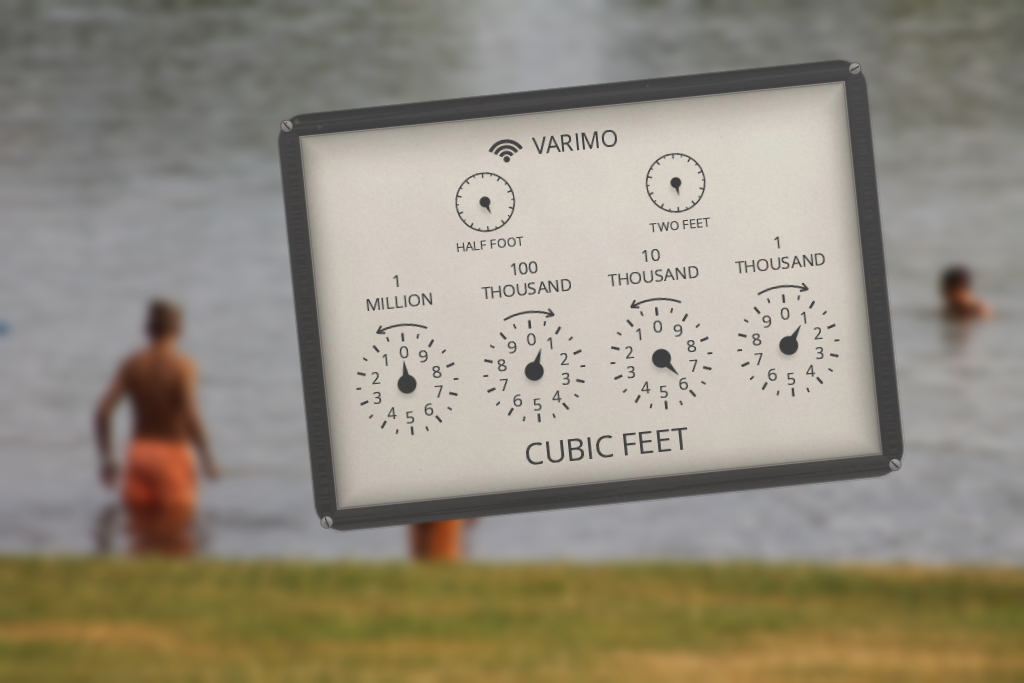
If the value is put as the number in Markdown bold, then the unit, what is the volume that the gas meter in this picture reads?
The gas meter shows **6100** ft³
